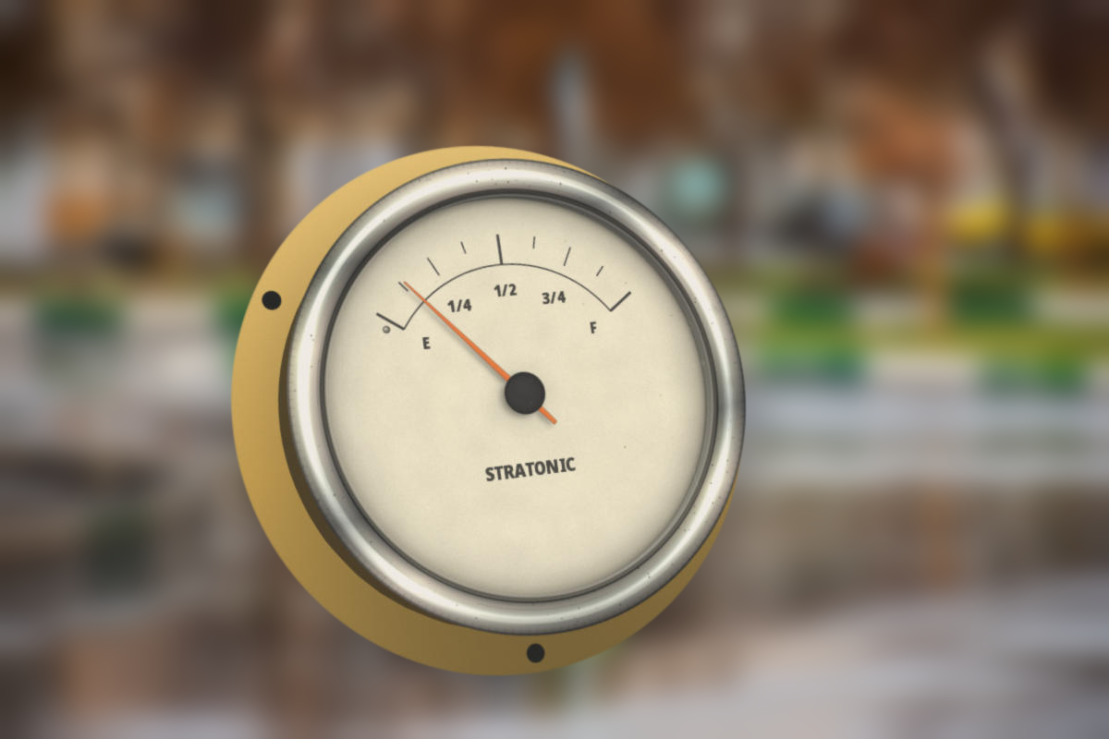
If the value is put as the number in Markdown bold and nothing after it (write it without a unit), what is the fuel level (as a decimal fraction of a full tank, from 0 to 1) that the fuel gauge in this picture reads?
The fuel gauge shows **0.125**
